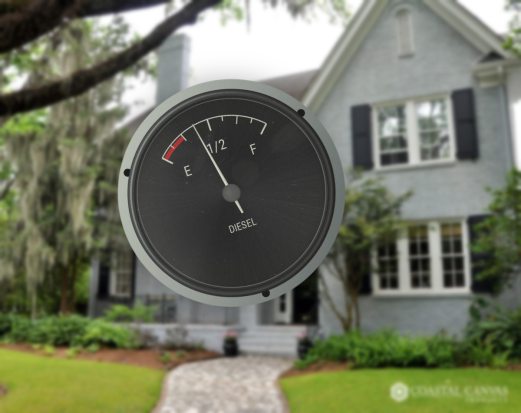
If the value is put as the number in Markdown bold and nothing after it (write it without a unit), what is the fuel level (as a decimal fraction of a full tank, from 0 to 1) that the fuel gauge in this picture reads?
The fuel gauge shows **0.375**
